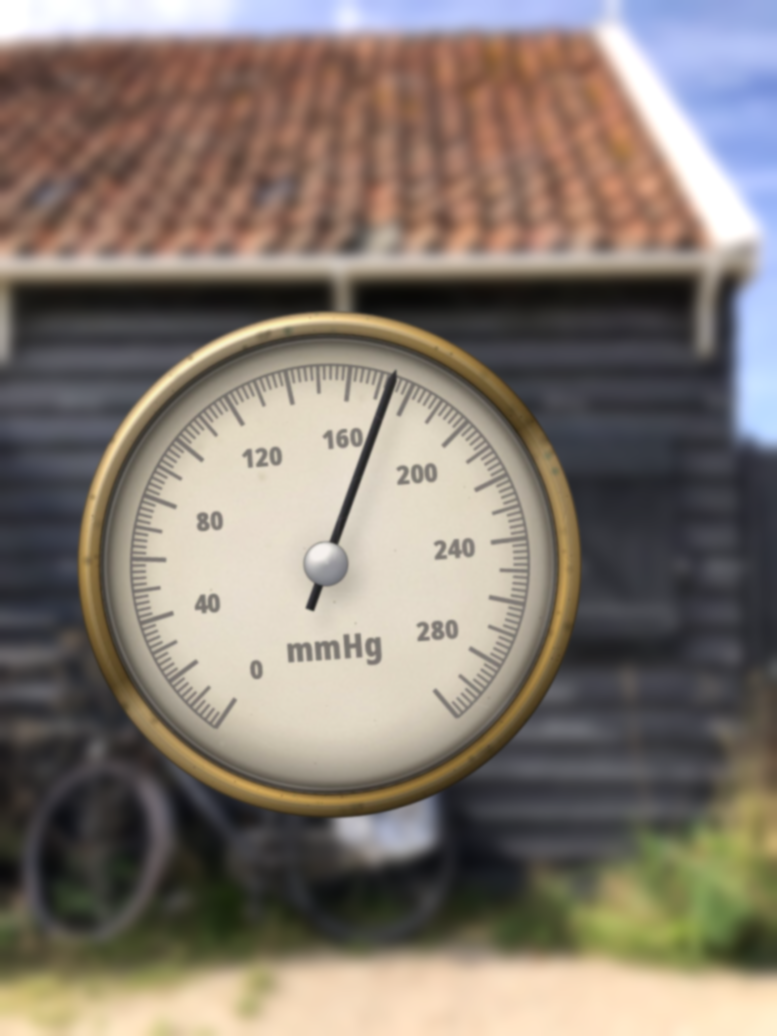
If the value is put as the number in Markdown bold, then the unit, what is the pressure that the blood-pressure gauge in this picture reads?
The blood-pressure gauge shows **174** mmHg
